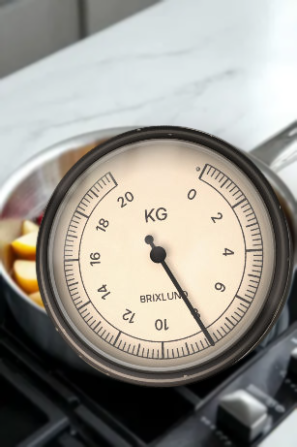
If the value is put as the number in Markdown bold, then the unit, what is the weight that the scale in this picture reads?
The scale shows **8** kg
